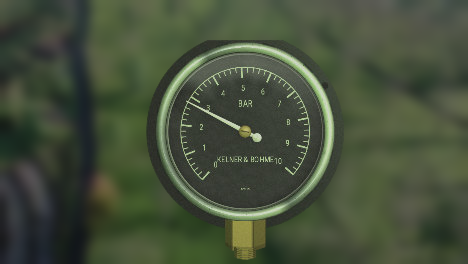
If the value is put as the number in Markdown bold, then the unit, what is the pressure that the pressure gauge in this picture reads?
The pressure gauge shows **2.8** bar
